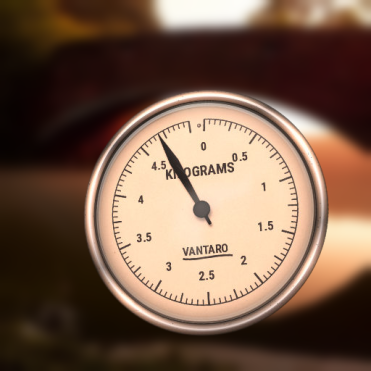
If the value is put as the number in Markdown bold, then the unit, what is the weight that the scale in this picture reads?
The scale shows **4.7** kg
